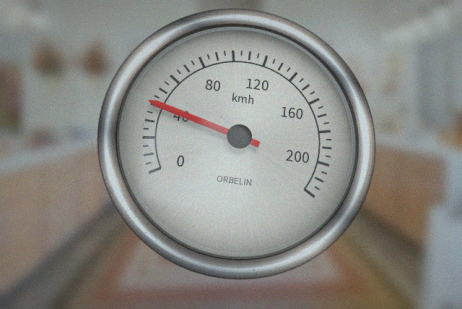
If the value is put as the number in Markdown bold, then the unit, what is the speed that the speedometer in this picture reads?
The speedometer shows **40** km/h
